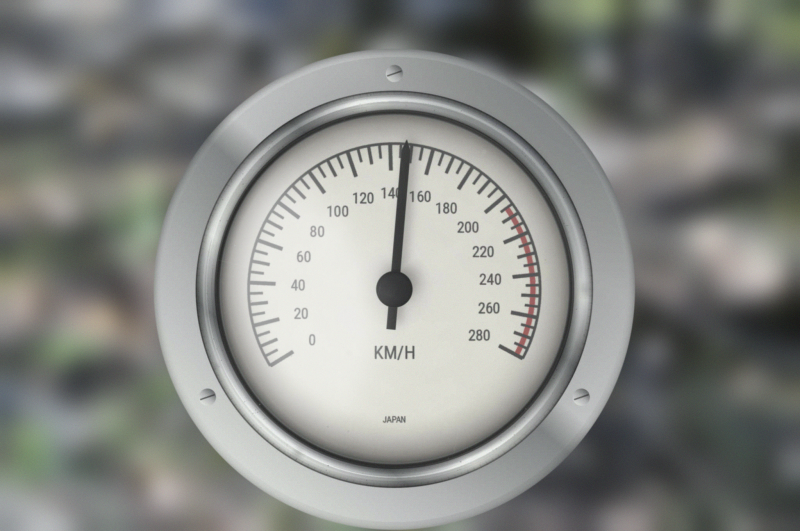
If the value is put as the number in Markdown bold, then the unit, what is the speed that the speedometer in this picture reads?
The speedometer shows **147.5** km/h
